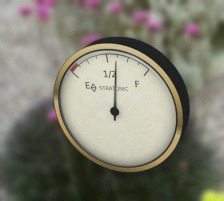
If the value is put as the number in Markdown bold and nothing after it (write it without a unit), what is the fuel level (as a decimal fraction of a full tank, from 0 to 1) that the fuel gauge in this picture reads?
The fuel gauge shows **0.625**
